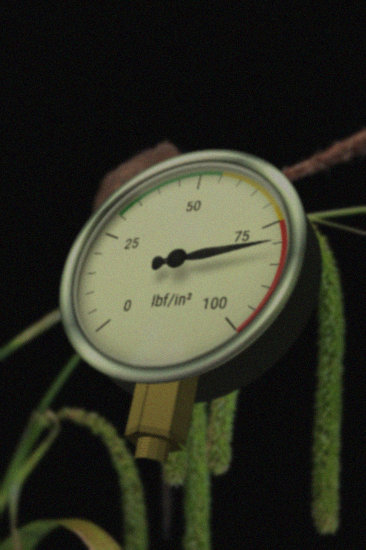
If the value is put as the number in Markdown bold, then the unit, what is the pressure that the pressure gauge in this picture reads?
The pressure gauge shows **80** psi
